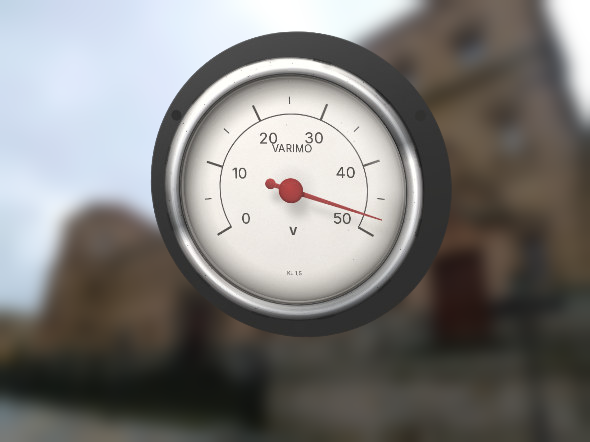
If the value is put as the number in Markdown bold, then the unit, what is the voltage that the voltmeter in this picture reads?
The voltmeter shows **47.5** V
